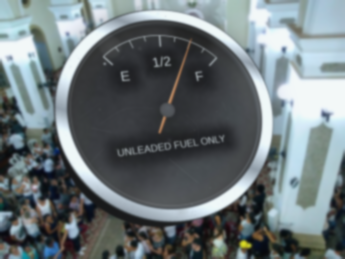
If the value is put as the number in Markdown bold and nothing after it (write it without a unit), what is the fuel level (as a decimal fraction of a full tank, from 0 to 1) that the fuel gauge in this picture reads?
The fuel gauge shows **0.75**
